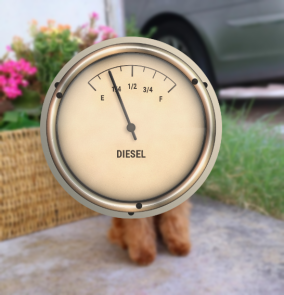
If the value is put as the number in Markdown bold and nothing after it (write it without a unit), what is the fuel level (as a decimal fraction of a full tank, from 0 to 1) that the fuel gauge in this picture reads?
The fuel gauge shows **0.25**
